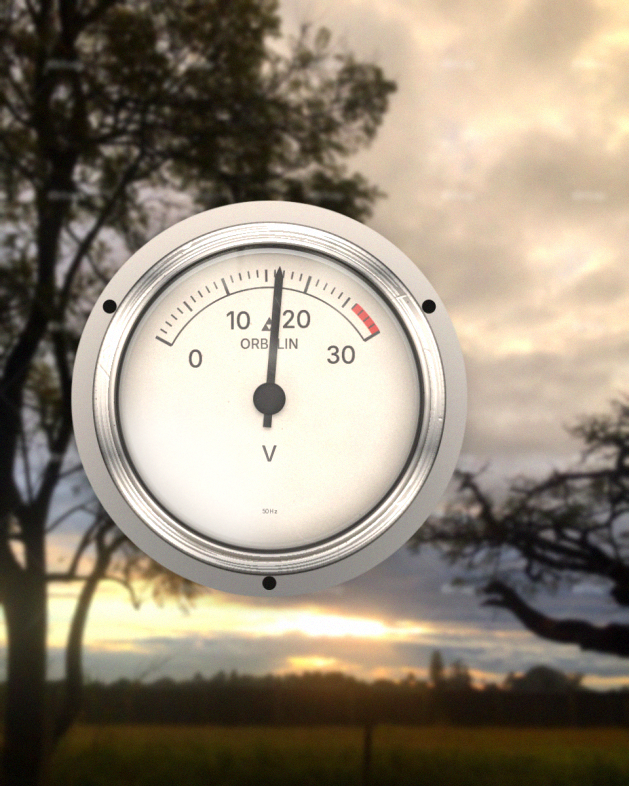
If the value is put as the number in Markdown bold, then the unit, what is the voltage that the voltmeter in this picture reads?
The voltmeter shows **16.5** V
